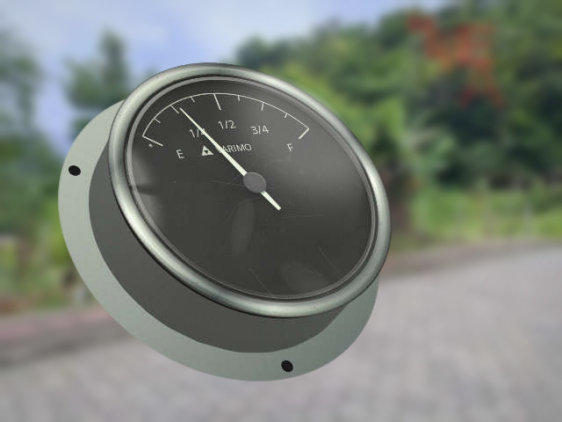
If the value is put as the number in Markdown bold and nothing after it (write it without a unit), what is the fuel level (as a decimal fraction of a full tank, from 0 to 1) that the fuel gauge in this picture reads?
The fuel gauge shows **0.25**
